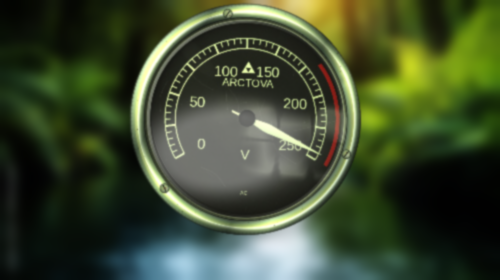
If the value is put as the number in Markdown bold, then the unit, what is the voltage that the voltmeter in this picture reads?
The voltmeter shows **245** V
